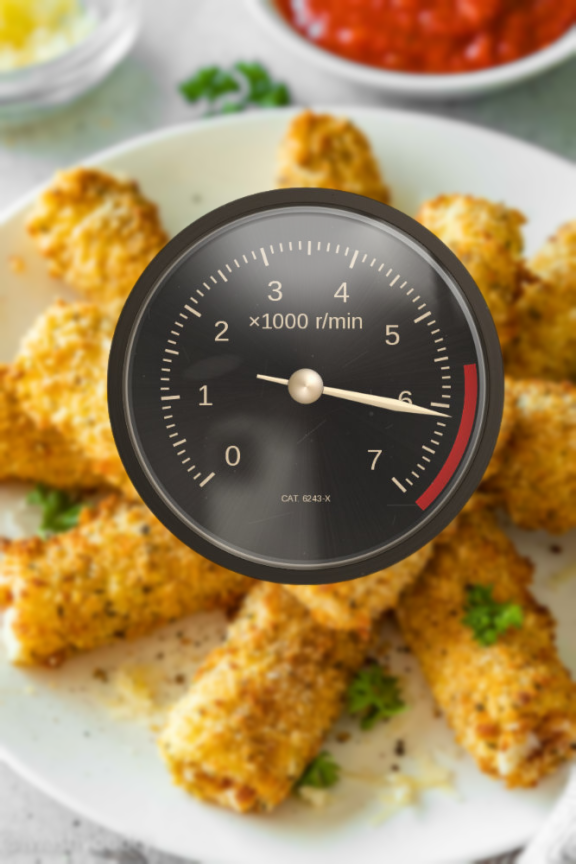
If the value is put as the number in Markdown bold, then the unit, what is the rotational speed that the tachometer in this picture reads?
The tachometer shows **6100** rpm
